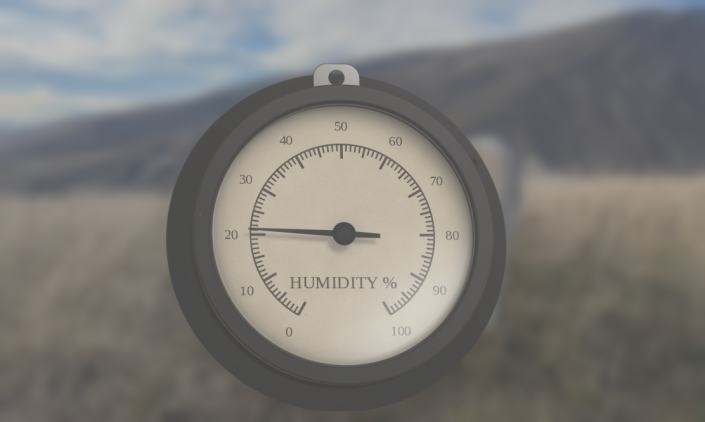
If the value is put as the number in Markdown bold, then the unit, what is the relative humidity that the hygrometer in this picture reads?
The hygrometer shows **21** %
